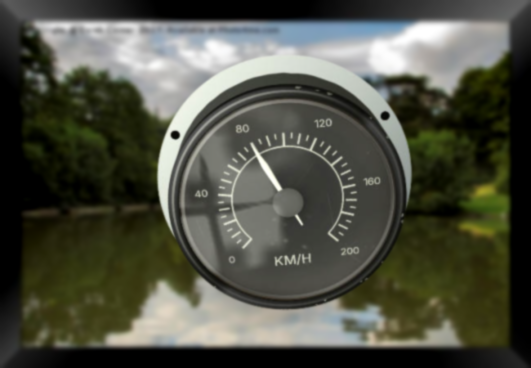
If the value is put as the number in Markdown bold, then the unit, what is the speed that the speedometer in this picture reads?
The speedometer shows **80** km/h
